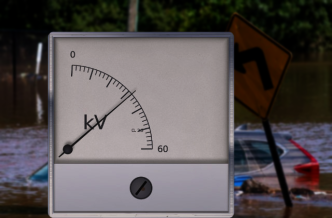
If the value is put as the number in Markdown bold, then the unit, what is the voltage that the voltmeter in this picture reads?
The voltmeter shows **32** kV
